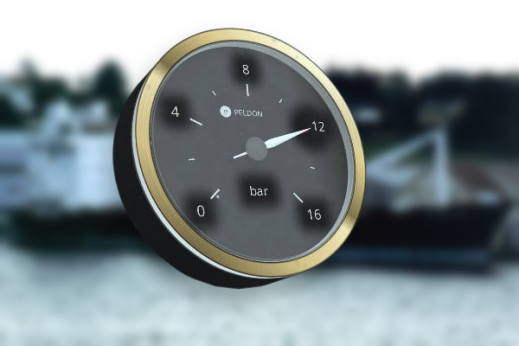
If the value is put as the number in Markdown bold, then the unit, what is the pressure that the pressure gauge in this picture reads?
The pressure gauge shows **12** bar
